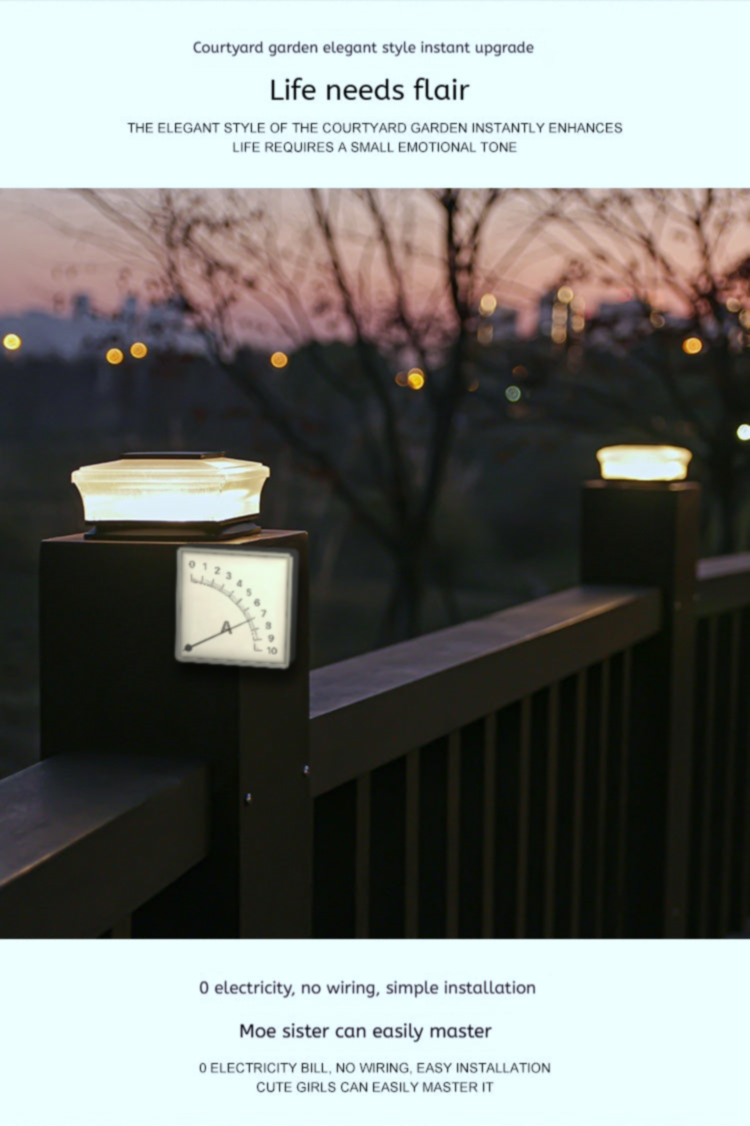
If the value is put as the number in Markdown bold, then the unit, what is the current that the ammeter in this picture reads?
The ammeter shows **7** A
